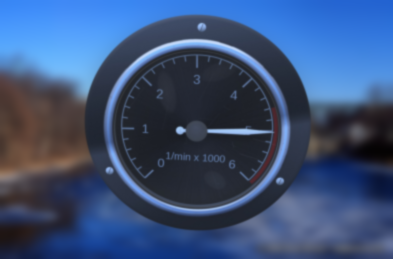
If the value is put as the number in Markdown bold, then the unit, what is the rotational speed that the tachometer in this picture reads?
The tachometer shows **5000** rpm
